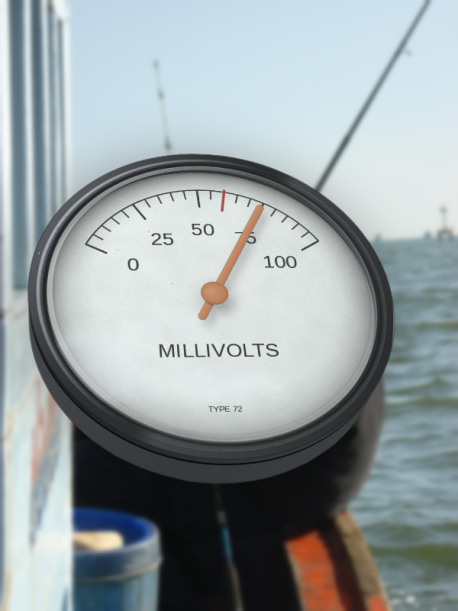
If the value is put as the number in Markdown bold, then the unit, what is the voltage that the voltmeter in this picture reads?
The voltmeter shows **75** mV
